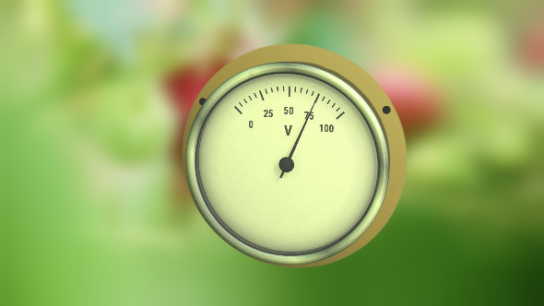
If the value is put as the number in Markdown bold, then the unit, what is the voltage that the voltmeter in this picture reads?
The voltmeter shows **75** V
